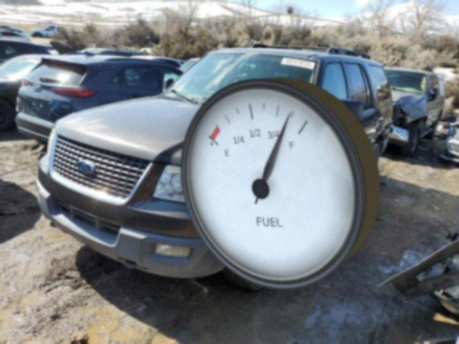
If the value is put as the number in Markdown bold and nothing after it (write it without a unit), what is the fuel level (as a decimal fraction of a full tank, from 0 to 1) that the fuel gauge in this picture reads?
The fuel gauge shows **0.875**
